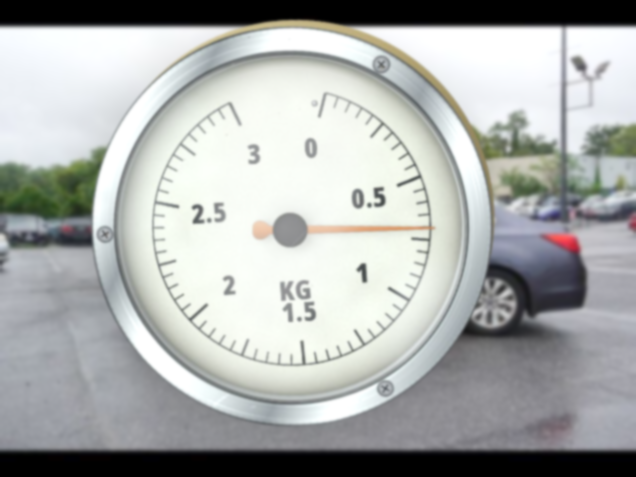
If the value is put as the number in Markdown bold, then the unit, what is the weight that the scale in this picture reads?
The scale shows **0.7** kg
